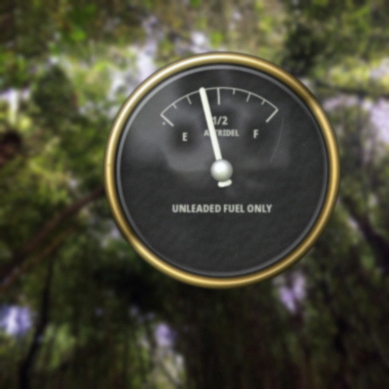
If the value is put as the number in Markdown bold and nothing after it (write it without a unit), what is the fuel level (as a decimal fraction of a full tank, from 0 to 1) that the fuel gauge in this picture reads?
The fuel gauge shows **0.375**
